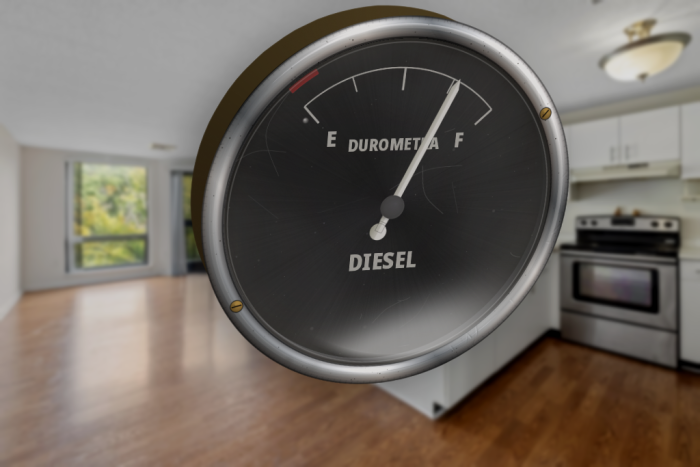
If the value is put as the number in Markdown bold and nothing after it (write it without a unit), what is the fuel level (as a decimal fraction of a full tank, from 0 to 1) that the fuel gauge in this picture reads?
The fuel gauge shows **0.75**
